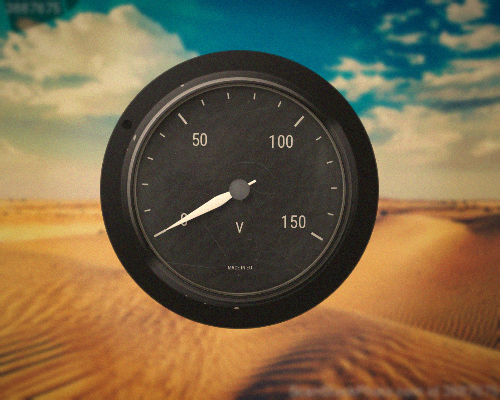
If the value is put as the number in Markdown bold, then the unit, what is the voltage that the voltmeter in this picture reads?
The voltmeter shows **0** V
